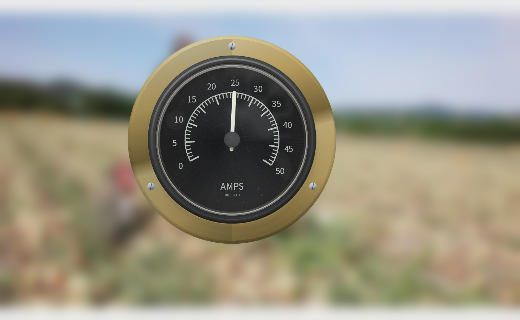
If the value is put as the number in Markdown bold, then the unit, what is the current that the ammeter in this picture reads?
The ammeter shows **25** A
